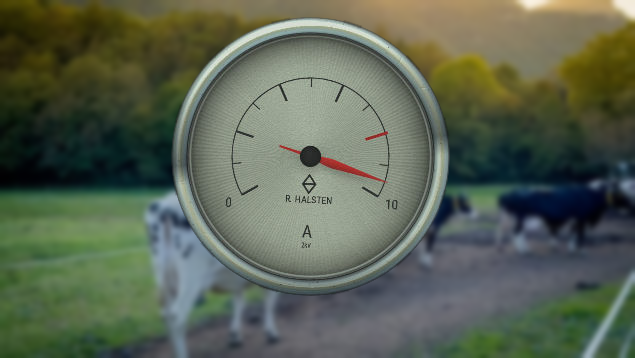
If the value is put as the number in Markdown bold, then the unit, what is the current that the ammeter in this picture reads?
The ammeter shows **9.5** A
